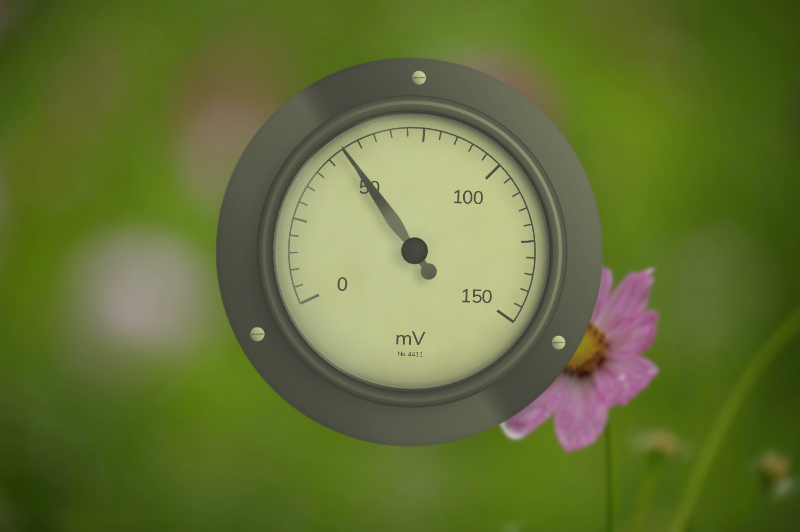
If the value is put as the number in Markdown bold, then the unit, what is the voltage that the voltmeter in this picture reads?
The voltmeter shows **50** mV
